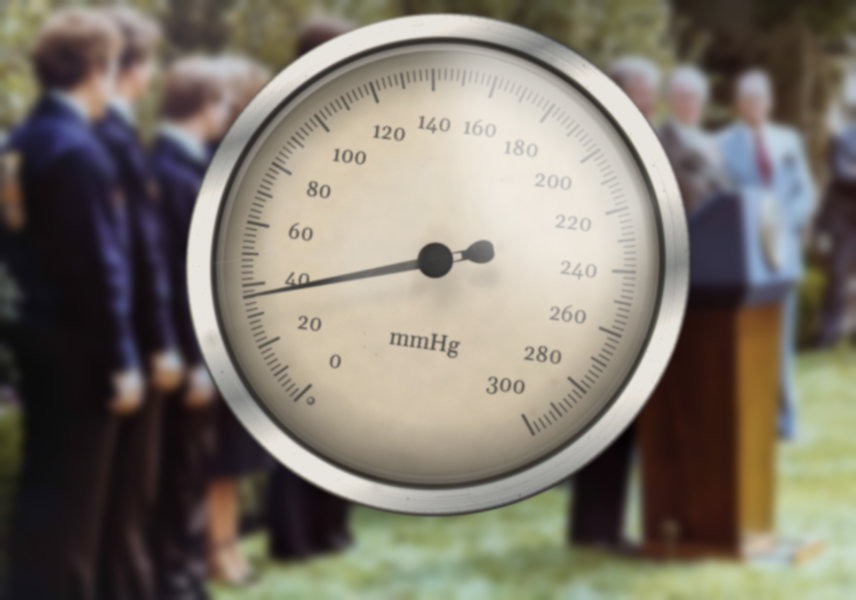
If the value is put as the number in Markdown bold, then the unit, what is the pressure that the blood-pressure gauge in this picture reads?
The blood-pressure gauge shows **36** mmHg
